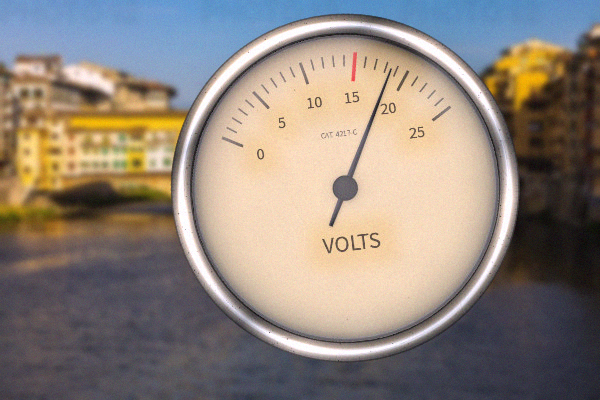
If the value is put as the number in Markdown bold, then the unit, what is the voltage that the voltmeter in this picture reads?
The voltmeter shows **18.5** V
